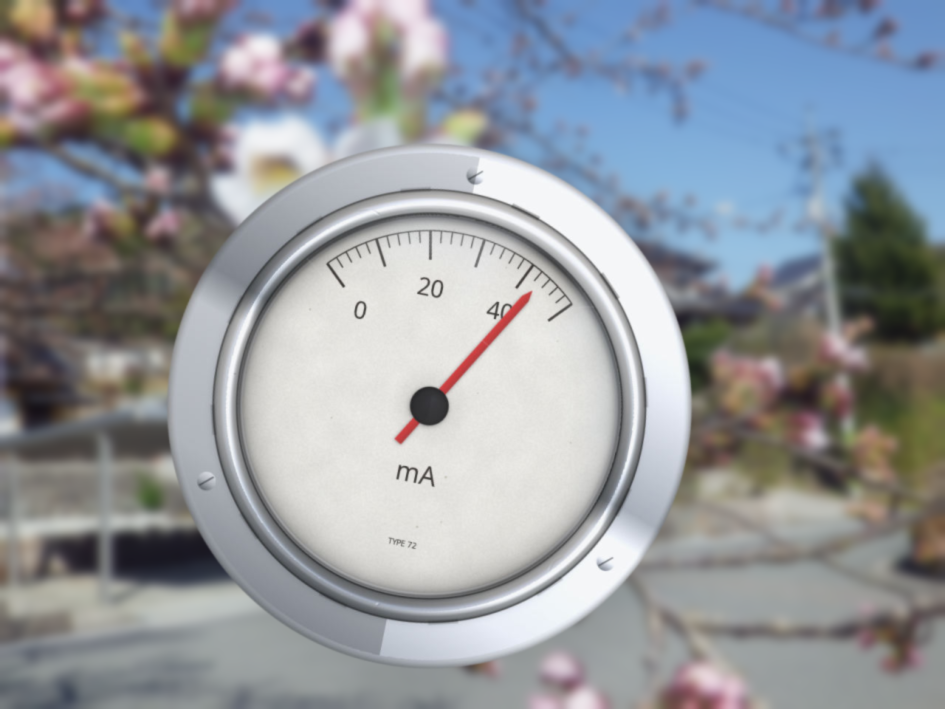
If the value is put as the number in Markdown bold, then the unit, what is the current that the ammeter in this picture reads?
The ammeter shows **43** mA
